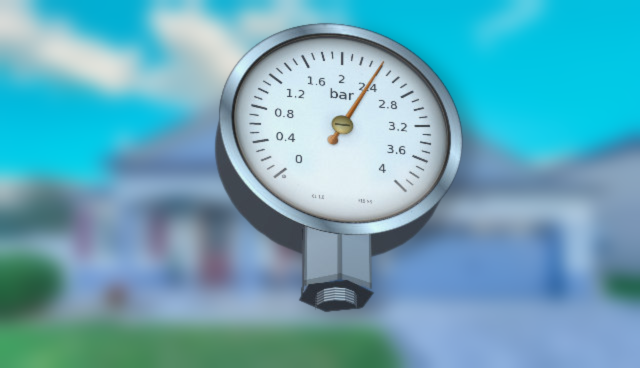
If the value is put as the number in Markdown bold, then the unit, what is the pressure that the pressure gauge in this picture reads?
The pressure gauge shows **2.4** bar
